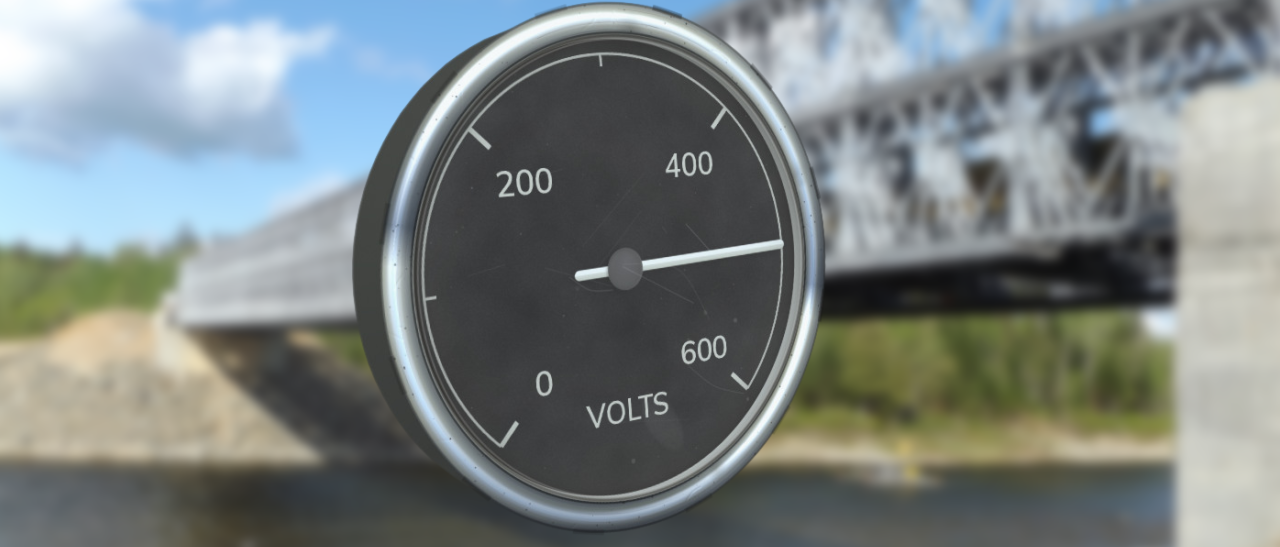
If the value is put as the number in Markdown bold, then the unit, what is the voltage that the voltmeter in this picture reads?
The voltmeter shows **500** V
